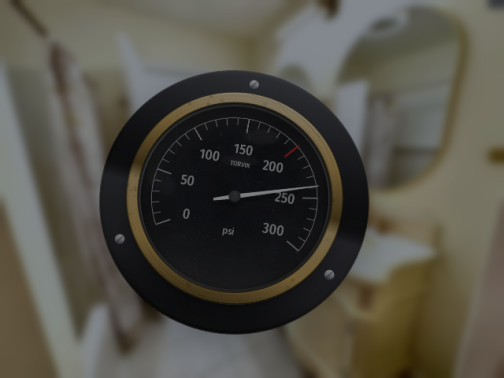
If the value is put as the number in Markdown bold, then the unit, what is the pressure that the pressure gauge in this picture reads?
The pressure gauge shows **240** psi
